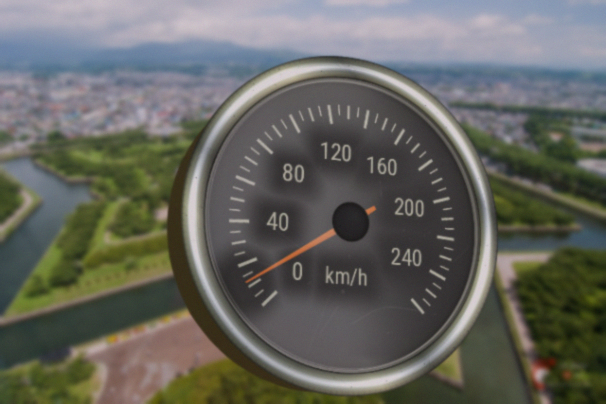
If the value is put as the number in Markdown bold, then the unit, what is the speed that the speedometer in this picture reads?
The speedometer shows **12.5** km/h
